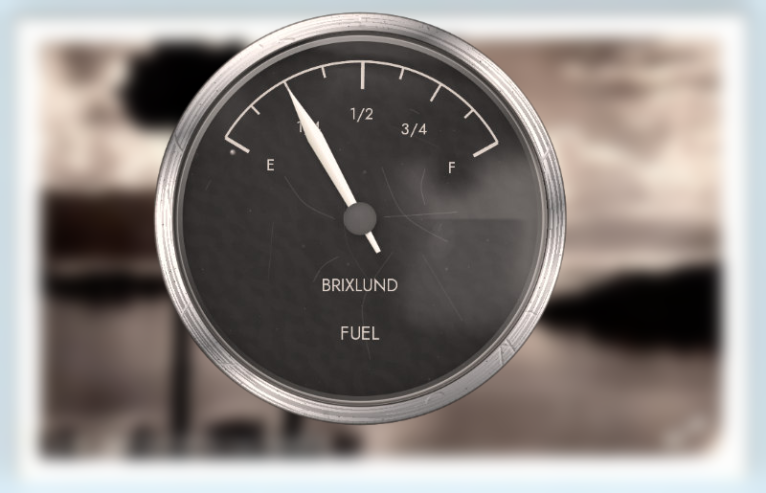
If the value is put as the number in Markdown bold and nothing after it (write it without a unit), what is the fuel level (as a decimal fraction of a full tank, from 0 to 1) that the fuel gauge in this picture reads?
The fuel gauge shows **0.25**
